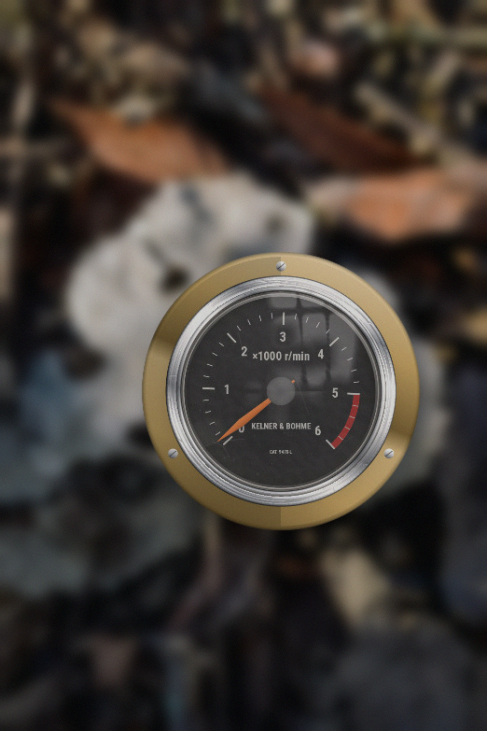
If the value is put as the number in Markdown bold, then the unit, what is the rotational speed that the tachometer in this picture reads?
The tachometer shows **100** rpm
